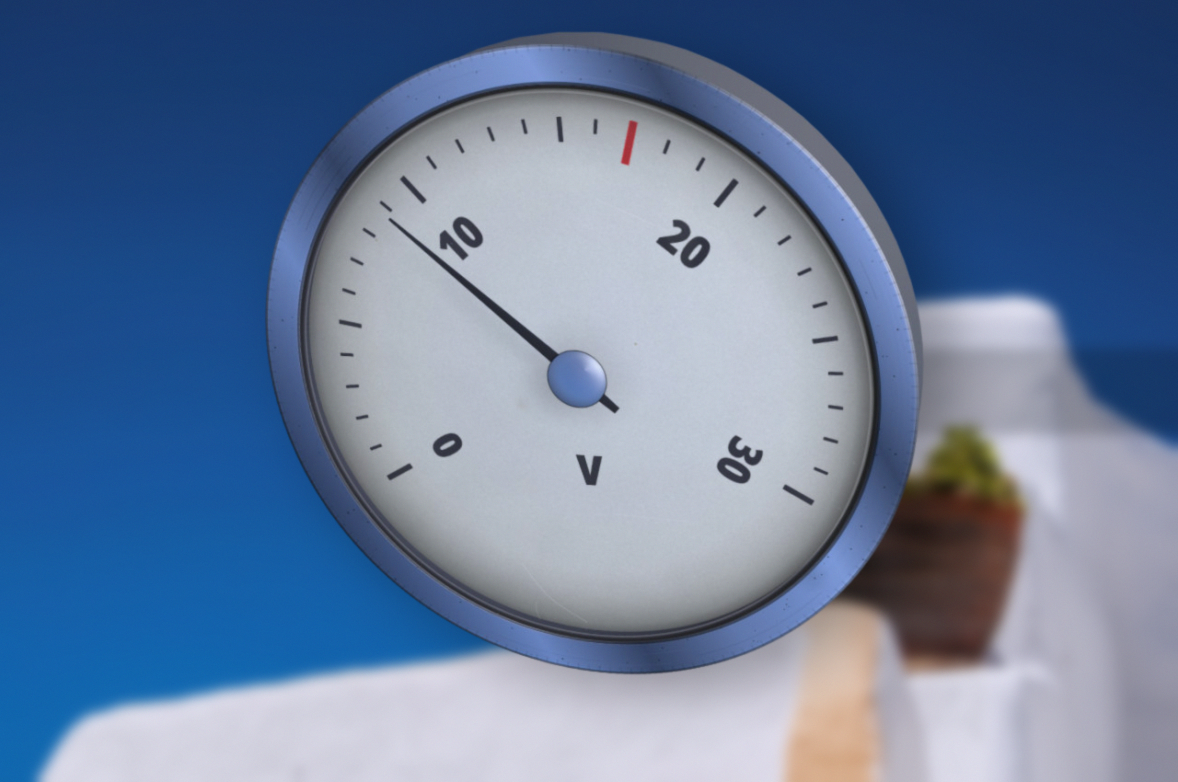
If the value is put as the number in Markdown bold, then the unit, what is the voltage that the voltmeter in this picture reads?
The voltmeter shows **9** V
